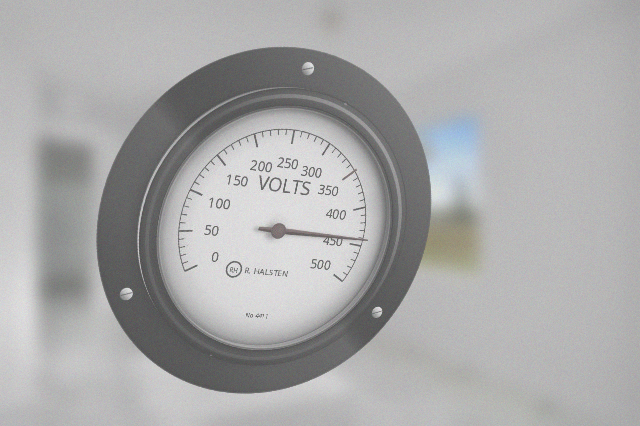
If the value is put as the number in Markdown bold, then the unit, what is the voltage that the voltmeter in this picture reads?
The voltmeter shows **440** V
